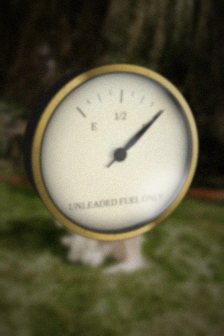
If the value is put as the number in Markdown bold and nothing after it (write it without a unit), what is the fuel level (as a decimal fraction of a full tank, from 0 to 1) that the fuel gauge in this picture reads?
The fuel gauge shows **1**
